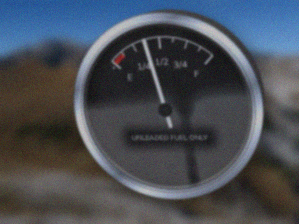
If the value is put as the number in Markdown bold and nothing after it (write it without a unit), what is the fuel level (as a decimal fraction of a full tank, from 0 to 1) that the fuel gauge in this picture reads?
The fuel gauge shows **0.375**
